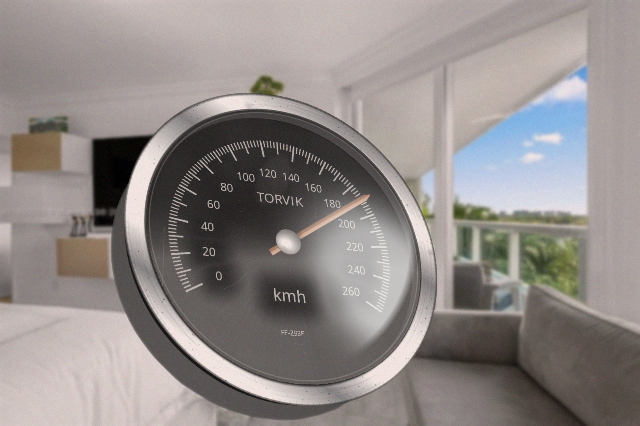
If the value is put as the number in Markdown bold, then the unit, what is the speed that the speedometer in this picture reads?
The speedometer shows **190** km/h
